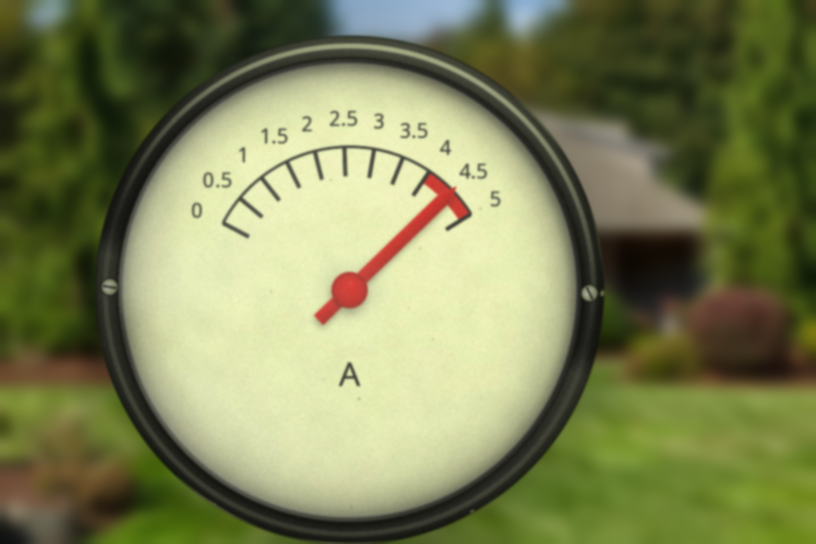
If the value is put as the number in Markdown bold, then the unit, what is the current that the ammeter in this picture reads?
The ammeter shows **4.5** A
